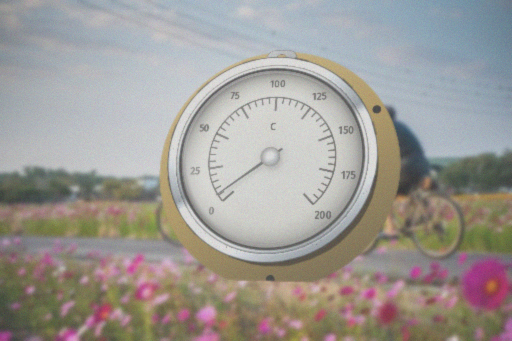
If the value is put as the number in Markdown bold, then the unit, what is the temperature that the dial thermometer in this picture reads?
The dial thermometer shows **5** °C
